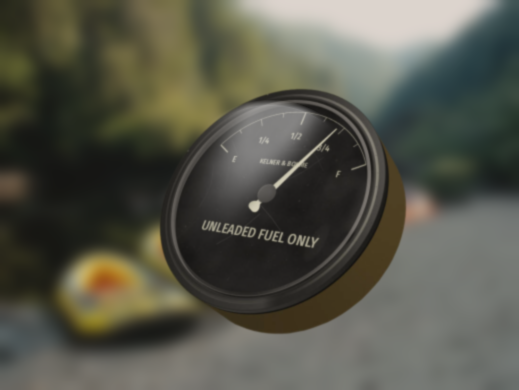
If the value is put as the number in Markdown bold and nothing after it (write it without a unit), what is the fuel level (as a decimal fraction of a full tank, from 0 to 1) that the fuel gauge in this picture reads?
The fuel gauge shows **0.75**
